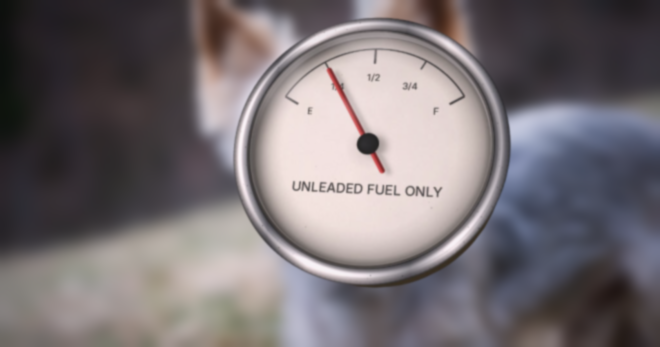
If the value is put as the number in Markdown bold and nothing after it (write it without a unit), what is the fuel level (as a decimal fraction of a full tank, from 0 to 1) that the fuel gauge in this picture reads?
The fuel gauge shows **0.25**
